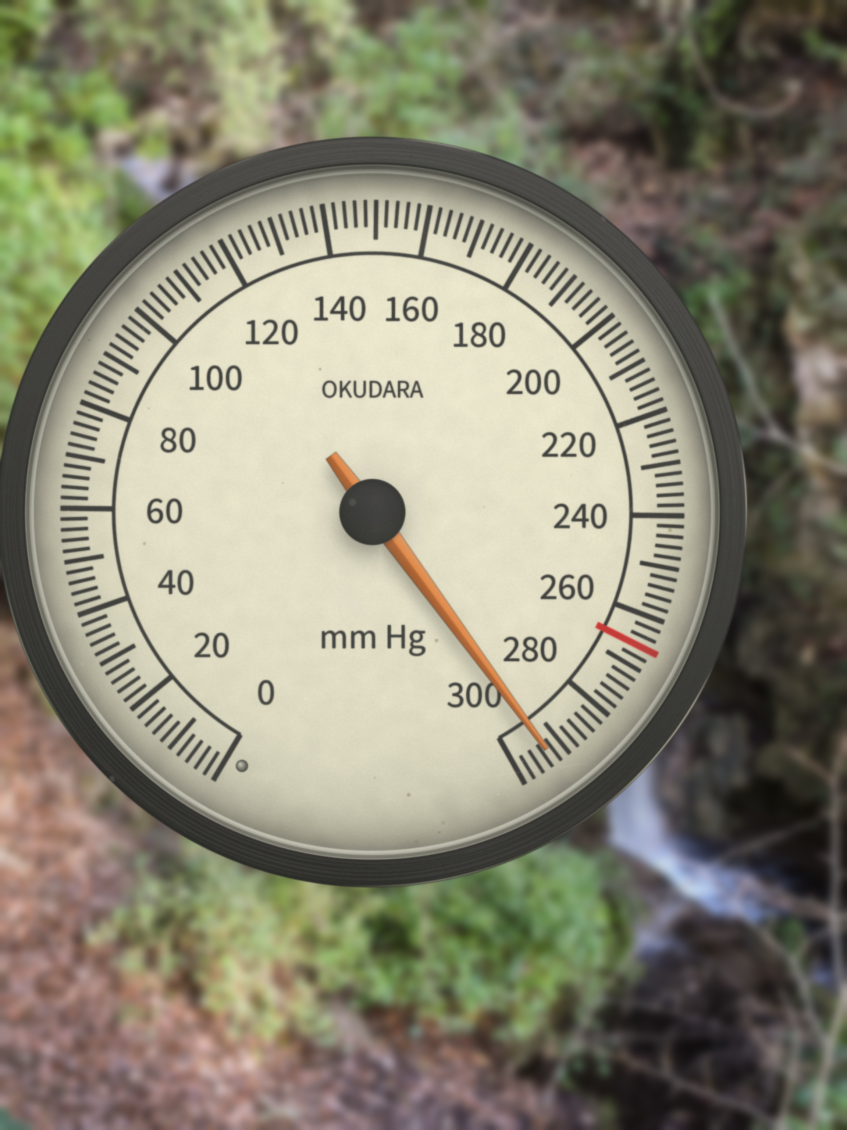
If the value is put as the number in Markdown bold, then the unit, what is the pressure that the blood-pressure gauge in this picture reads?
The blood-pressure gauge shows **293** mmHg
